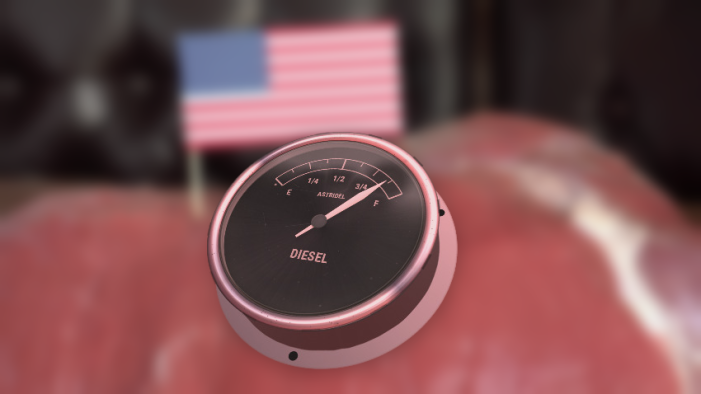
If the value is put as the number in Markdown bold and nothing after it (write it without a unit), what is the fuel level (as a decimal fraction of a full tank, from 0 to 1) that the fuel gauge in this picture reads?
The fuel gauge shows **0.875**
